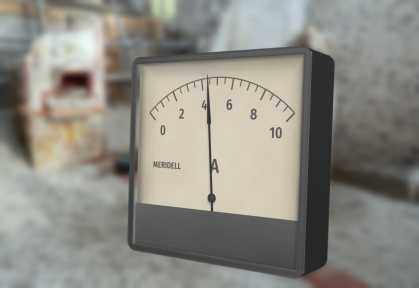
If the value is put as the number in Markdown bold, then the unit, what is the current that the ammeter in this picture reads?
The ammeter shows **4.5** A
